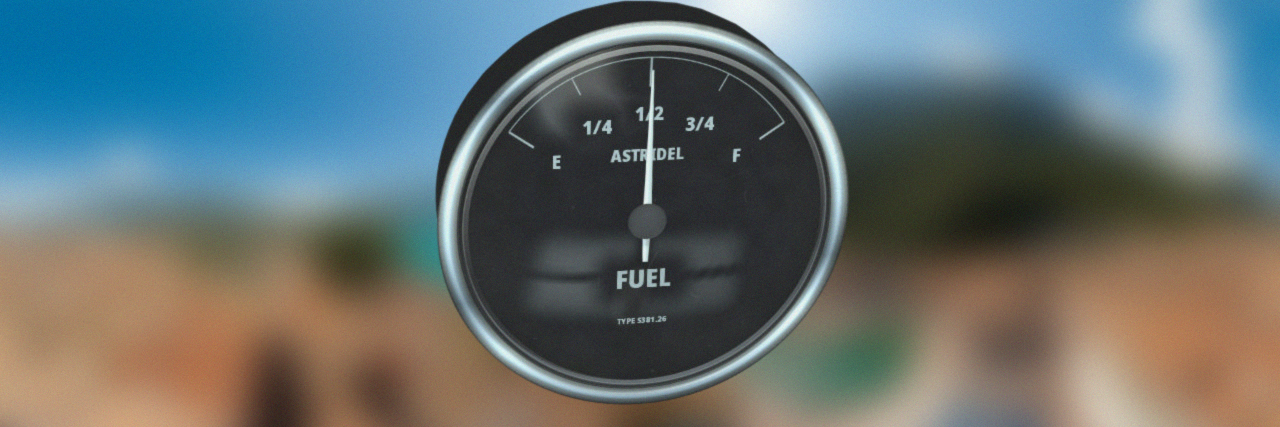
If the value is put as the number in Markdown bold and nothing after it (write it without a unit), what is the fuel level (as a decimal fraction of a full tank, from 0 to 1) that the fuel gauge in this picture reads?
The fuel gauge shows **0.5**
